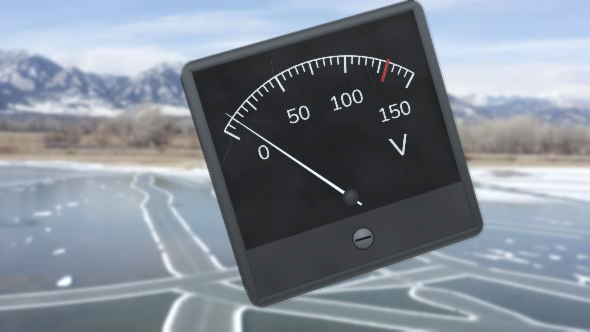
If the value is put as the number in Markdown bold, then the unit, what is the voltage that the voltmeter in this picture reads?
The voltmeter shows **10** V
